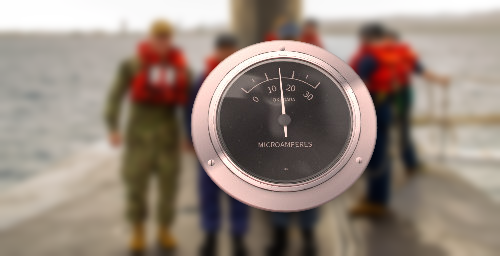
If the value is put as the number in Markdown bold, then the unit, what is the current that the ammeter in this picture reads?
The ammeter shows **15** µA
